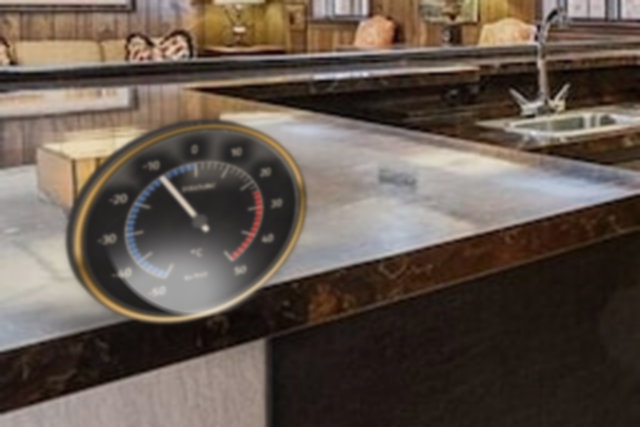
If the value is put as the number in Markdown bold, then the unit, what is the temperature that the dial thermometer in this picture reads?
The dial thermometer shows **-10** °C
